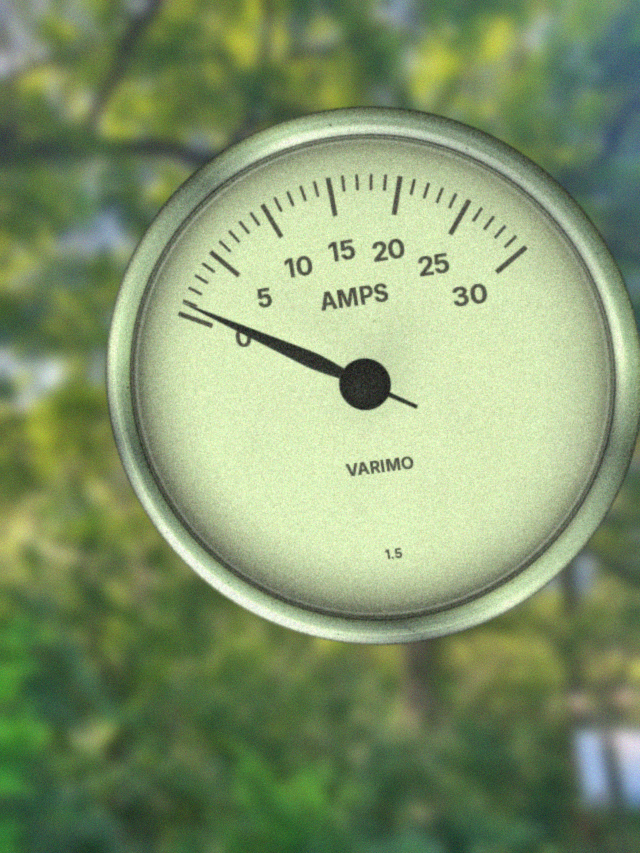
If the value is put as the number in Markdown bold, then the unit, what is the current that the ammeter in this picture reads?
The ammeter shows **1** A
